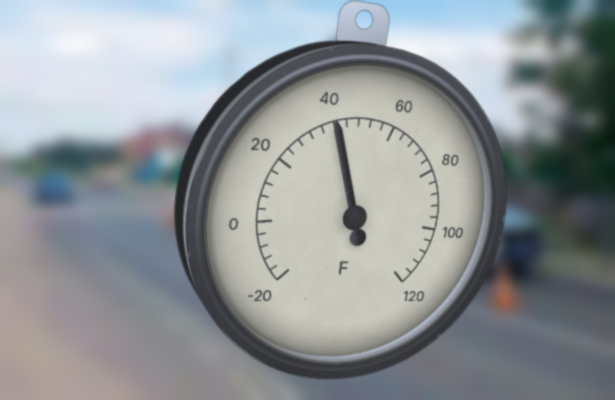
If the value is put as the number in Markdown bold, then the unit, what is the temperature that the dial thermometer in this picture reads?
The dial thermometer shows **40** °F
